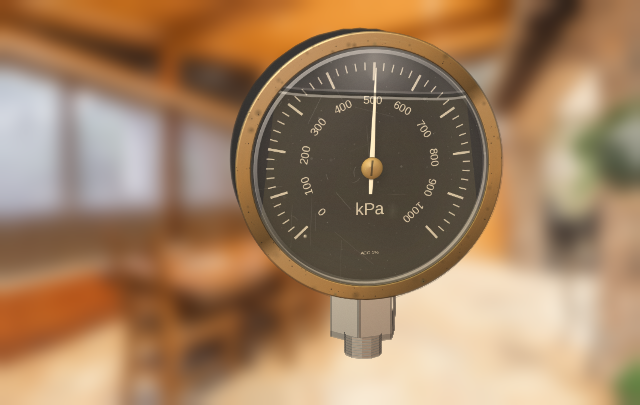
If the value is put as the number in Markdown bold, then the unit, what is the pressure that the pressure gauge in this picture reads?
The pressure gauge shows **500** kPa
